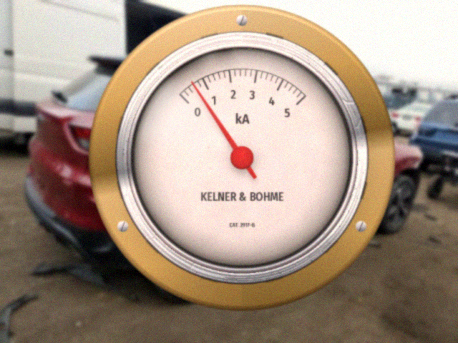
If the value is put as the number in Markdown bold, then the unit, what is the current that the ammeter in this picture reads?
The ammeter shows **0.6** kA
